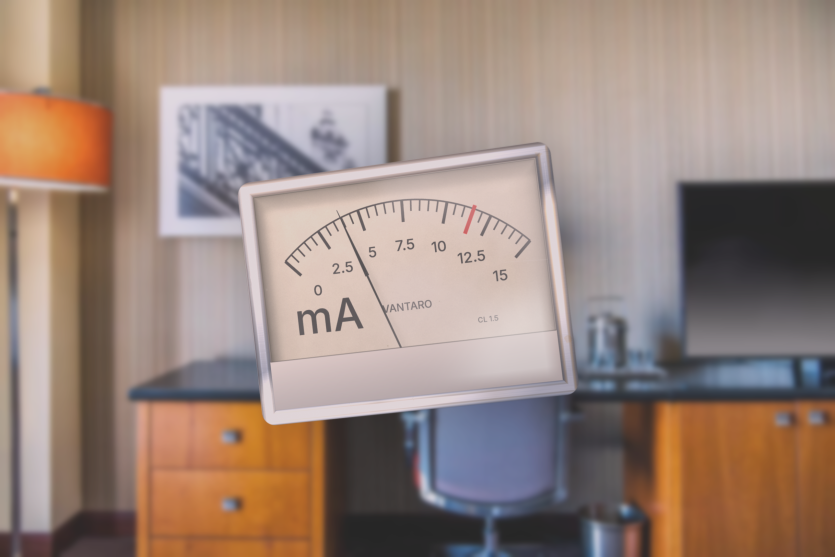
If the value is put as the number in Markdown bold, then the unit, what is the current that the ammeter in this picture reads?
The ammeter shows **4** mA
